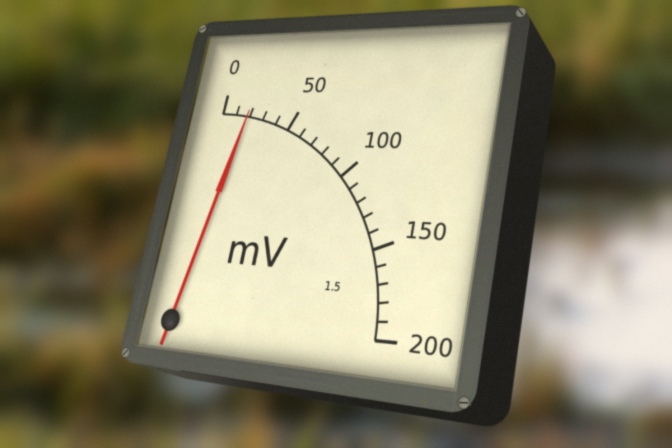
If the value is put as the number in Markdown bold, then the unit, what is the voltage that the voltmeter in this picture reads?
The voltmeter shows **20** mV
